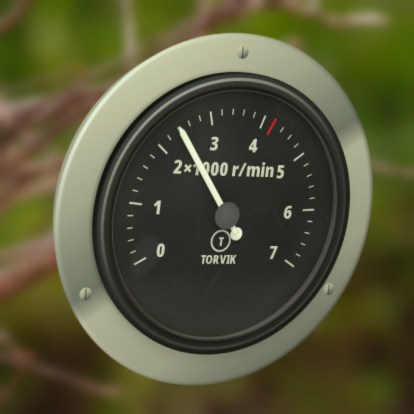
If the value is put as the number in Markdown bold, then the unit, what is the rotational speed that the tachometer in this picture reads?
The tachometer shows **2400** rpm
